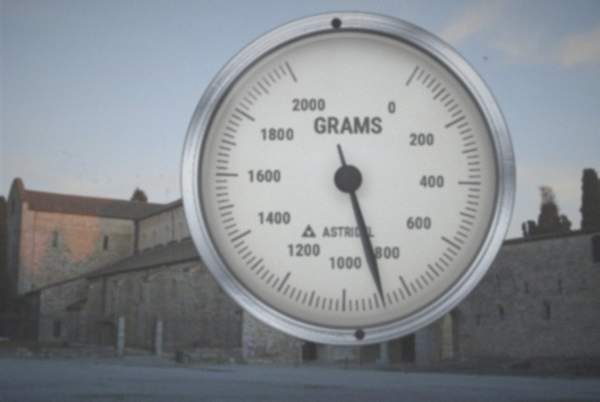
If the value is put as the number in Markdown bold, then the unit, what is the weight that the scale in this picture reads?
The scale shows **880** g
